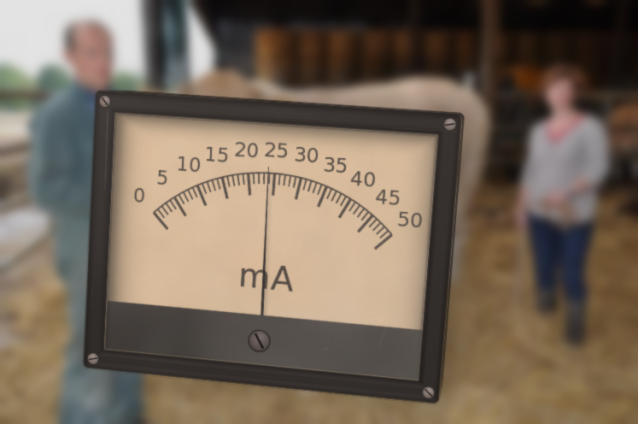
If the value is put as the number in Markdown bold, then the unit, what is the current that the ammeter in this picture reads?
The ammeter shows **24** mA
